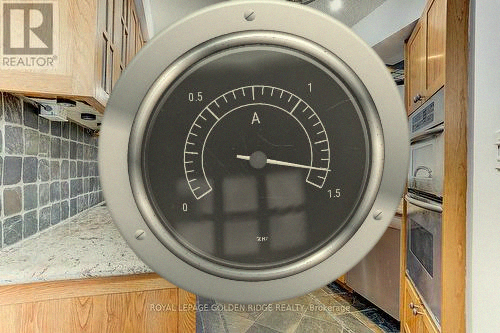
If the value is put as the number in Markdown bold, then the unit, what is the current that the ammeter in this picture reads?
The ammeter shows **1.4** A
